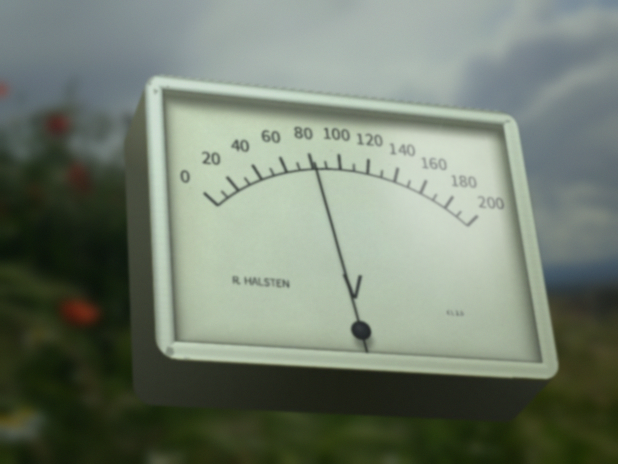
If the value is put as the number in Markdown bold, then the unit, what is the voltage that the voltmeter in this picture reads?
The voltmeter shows **80** V
